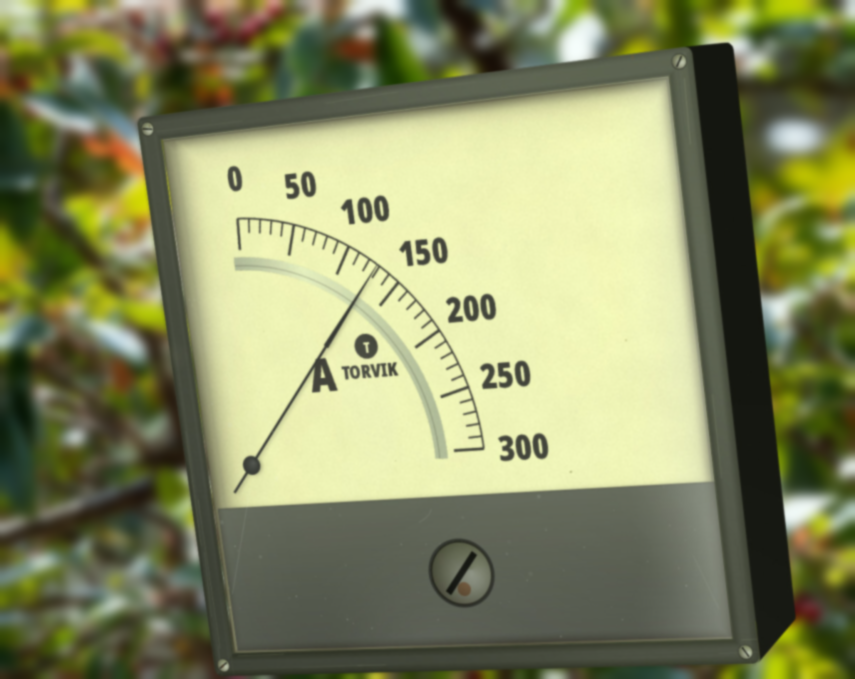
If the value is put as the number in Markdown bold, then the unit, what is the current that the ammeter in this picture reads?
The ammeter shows **130** A
